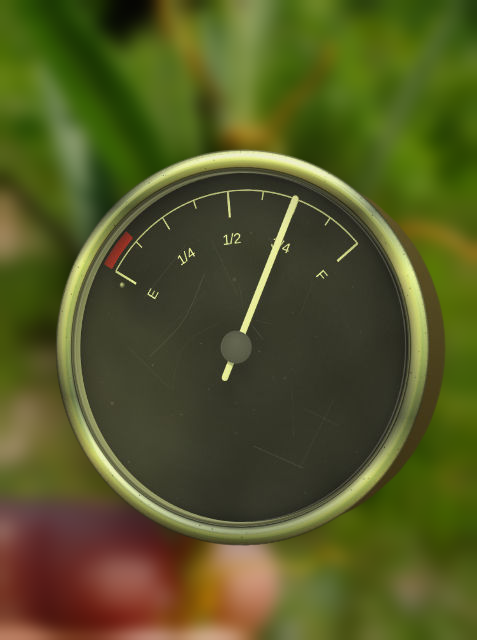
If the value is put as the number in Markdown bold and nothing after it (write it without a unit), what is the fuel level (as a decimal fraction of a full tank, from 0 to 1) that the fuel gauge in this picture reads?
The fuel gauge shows **0.75**
